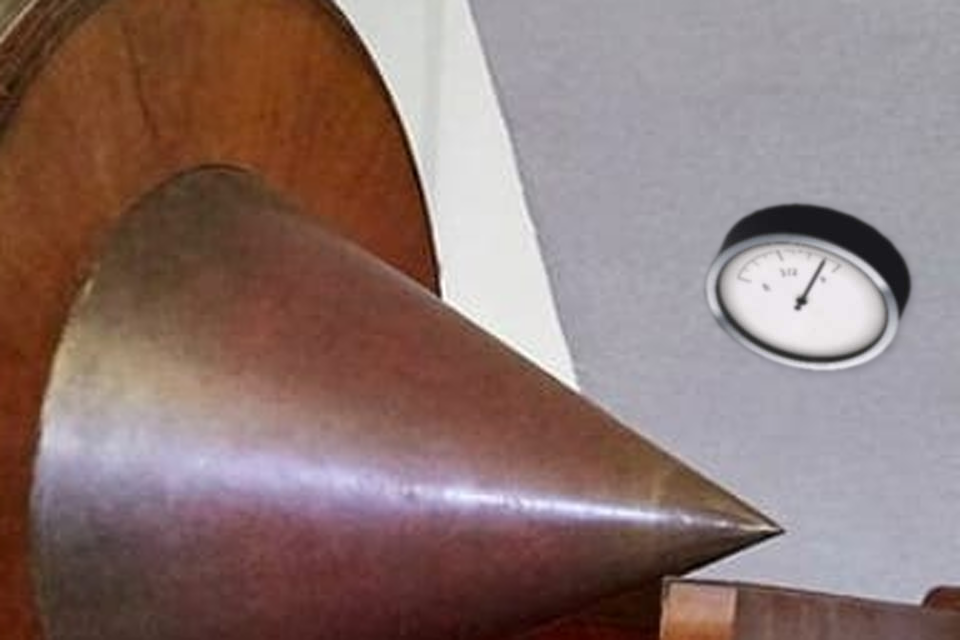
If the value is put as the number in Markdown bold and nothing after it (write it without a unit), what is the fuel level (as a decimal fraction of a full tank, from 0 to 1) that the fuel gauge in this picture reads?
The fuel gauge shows **0.875**
